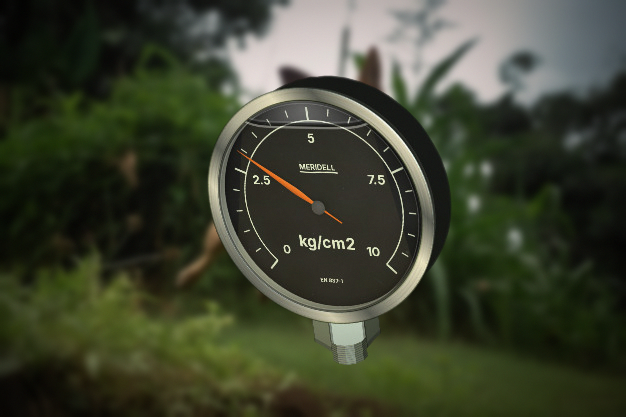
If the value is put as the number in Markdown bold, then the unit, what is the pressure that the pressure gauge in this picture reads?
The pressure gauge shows **3** kg/cm²
